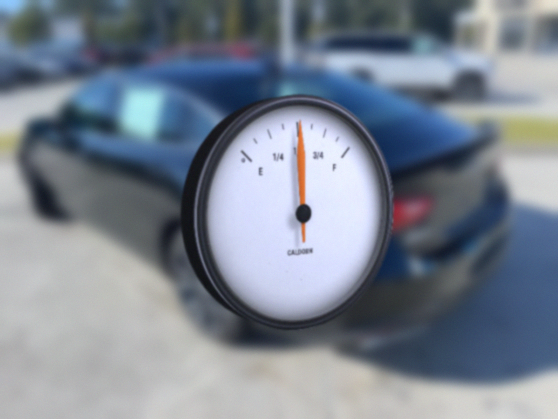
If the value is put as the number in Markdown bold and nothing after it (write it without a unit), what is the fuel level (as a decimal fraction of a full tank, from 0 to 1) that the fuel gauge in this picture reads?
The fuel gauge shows **0.5**
